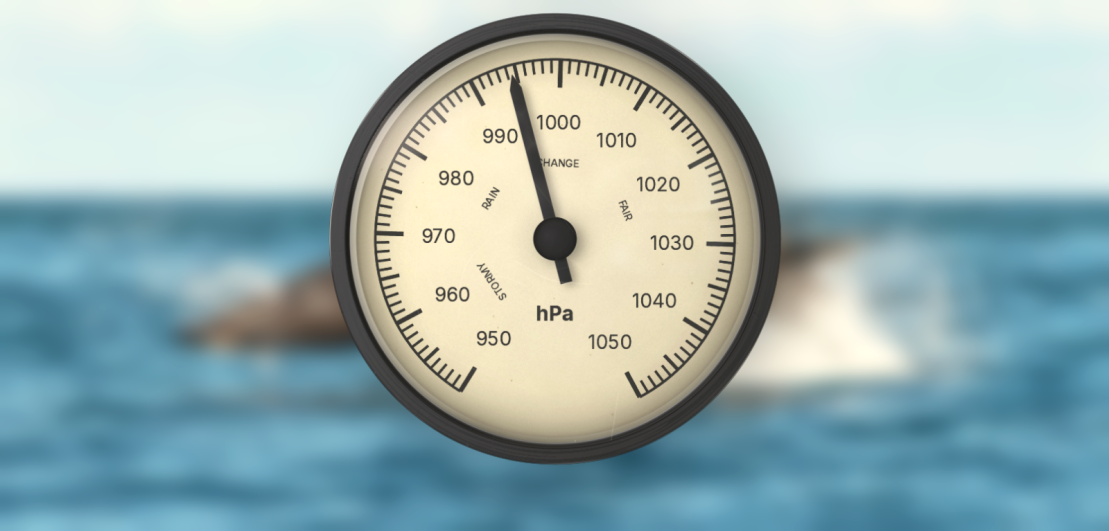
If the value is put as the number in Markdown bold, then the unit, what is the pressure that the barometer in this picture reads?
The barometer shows **994.5** hPa
